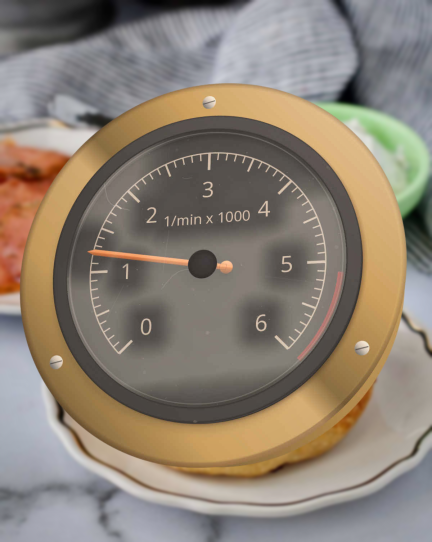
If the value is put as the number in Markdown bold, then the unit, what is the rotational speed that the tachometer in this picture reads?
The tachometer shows **1200** rpm
